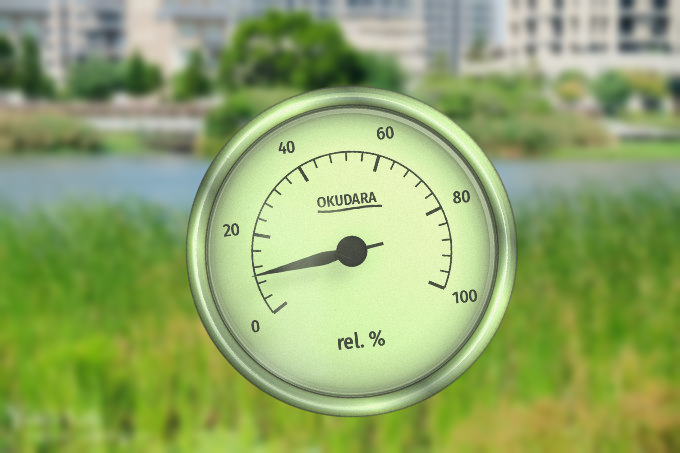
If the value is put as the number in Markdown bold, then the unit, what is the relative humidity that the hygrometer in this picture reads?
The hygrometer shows **10** %
